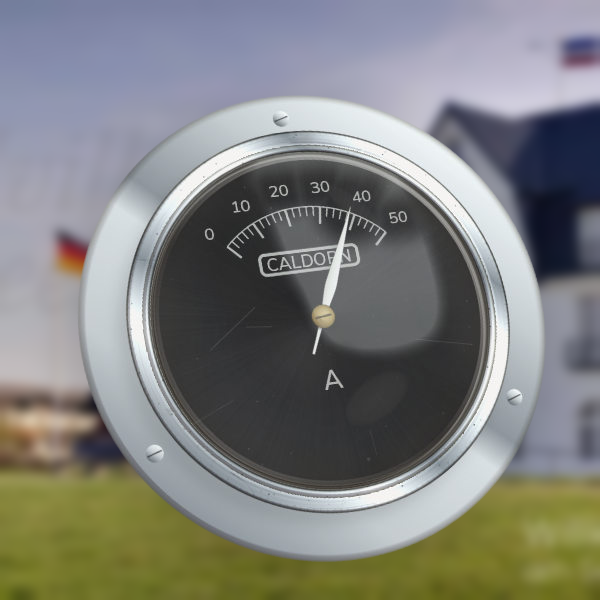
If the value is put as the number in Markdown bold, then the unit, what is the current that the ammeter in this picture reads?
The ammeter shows **38** A
